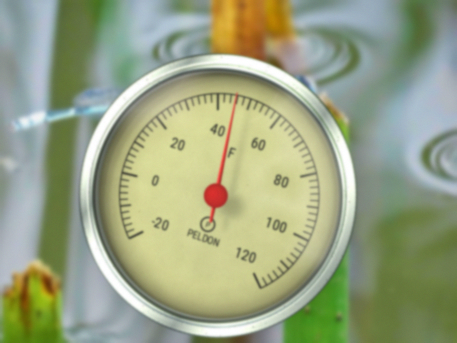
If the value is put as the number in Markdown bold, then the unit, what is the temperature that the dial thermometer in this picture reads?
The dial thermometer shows **46** °F
